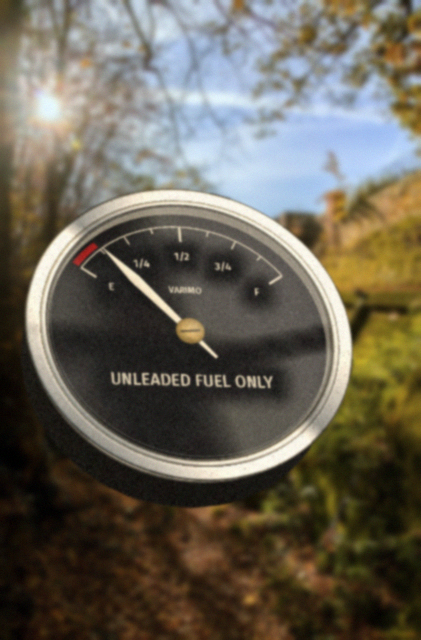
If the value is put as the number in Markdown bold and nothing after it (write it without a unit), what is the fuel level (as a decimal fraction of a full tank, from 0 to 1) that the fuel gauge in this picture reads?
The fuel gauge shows **0.125**
